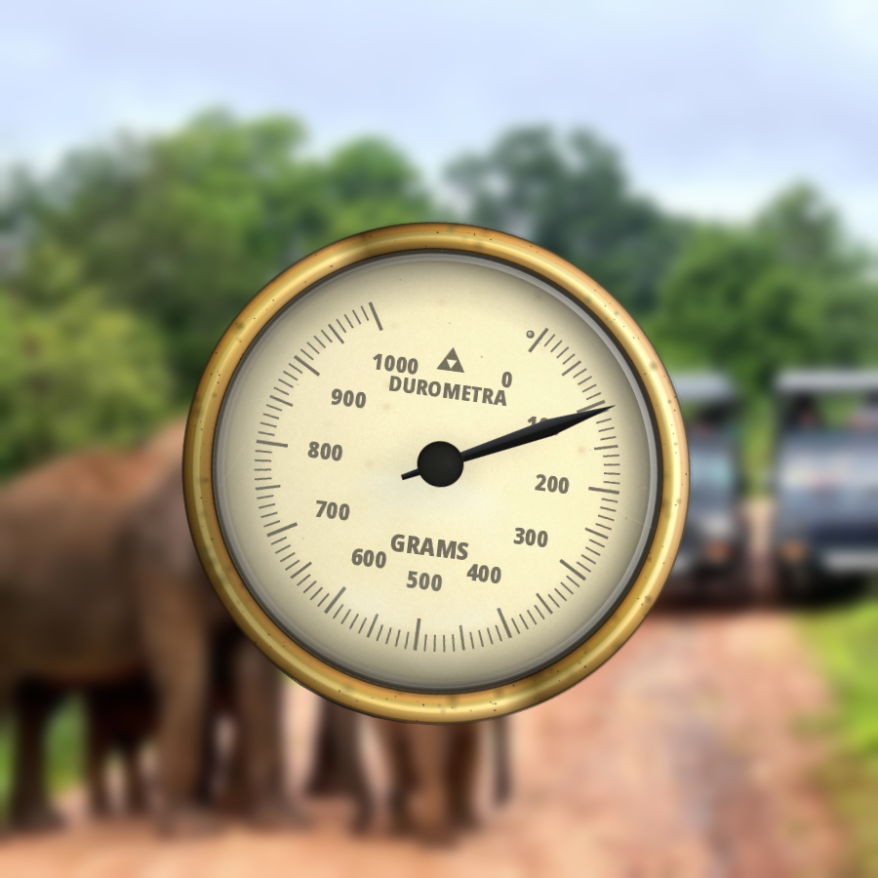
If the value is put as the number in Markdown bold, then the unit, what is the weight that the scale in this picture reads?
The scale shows **110** g
